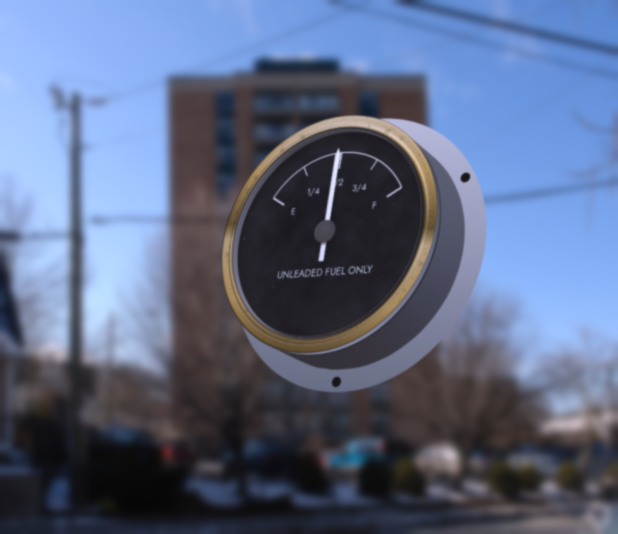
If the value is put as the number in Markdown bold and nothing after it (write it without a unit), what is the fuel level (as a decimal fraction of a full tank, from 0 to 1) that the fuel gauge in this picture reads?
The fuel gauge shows **0.5**
